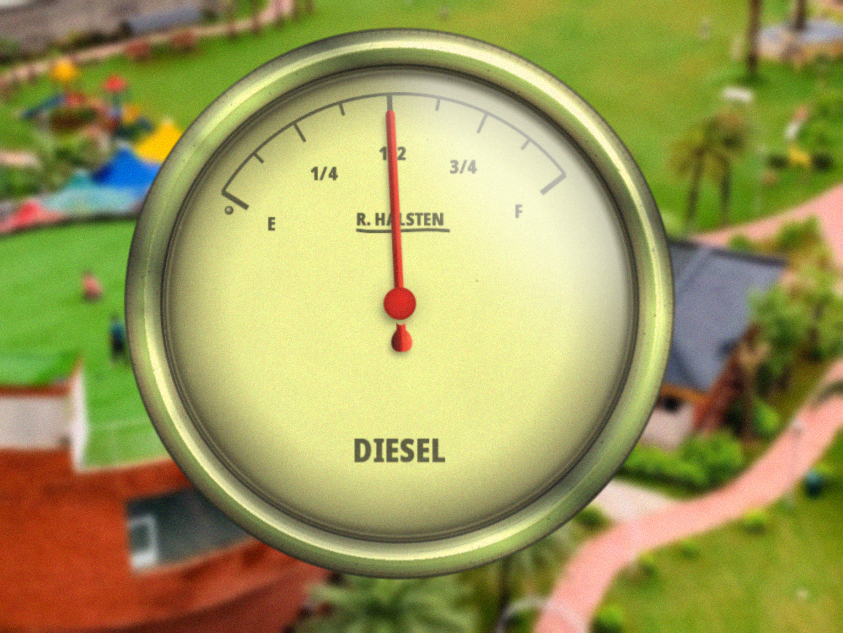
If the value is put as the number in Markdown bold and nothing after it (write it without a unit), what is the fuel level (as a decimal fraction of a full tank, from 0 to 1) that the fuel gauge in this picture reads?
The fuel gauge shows **0.5**
